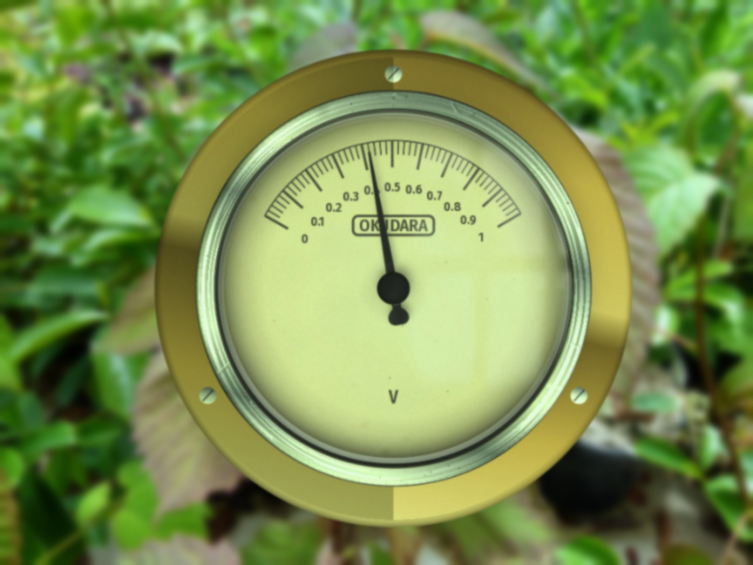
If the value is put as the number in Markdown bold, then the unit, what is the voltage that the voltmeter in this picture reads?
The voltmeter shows **0.42** V
